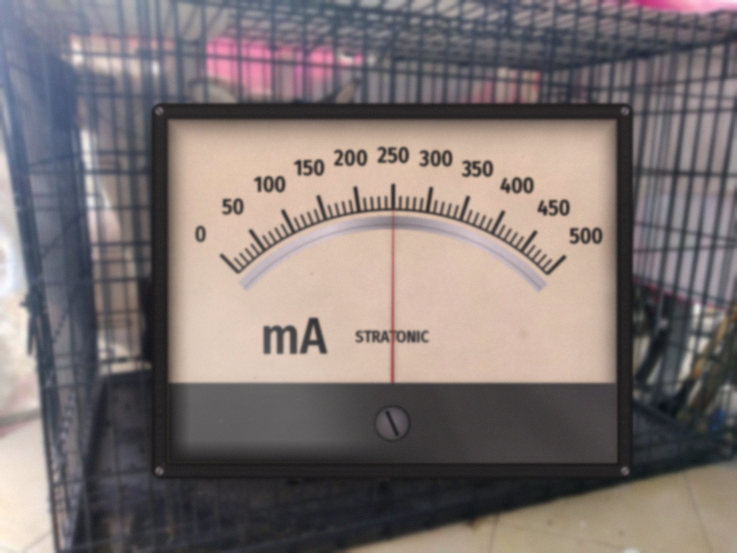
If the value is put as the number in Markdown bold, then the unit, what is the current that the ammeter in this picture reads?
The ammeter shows **250** mA
